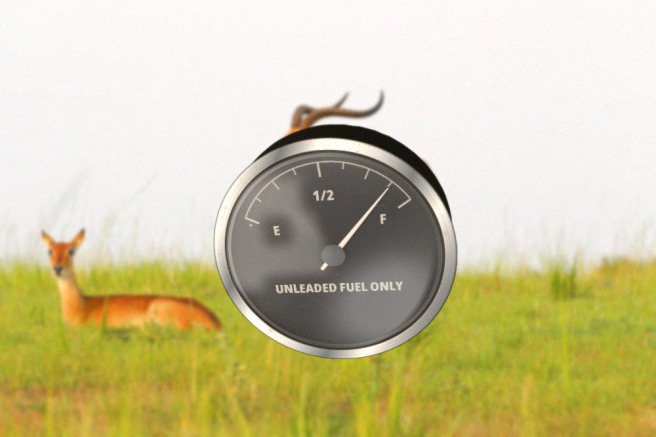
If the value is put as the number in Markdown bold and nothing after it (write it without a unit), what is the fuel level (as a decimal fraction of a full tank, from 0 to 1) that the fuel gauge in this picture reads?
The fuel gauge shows **0.875**
